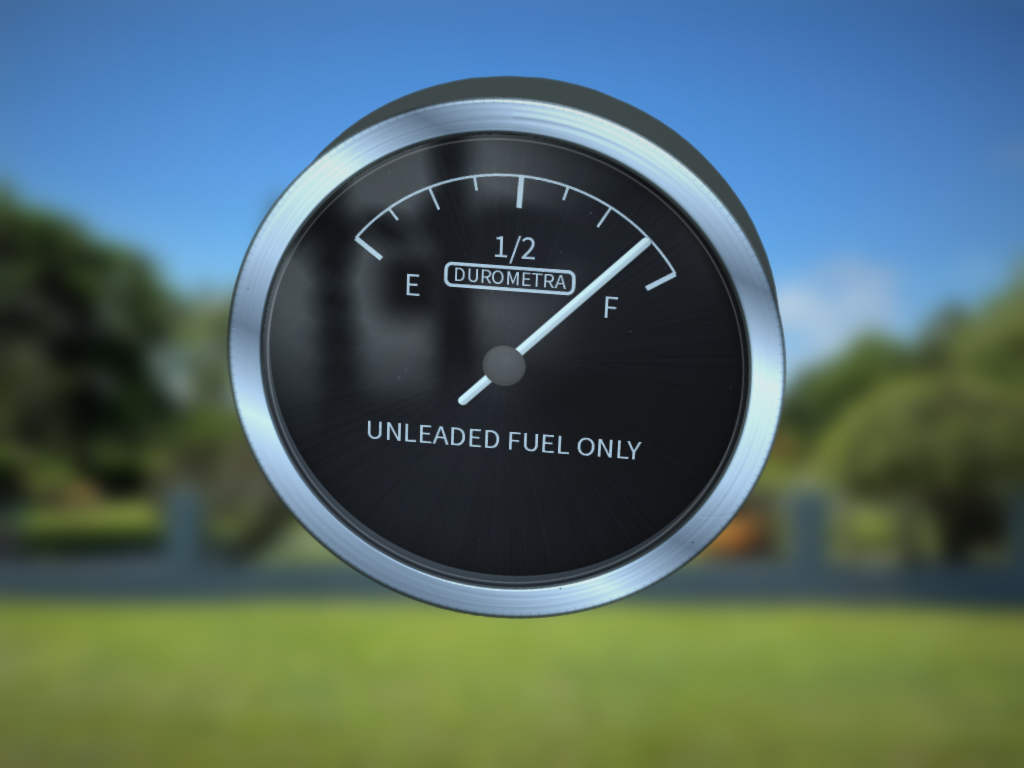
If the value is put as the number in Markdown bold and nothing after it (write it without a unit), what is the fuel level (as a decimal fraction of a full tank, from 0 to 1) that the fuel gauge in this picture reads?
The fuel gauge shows **0.875**
